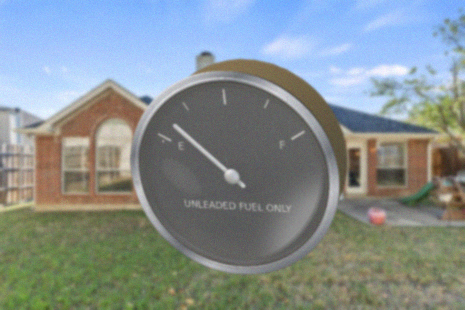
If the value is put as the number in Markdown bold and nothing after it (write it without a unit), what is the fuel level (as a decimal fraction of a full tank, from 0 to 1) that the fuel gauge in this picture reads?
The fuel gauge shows **0.125**
